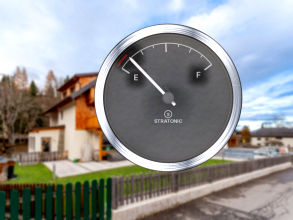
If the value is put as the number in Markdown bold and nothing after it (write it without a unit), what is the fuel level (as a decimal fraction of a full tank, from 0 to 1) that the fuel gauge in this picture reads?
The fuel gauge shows **0.125**
